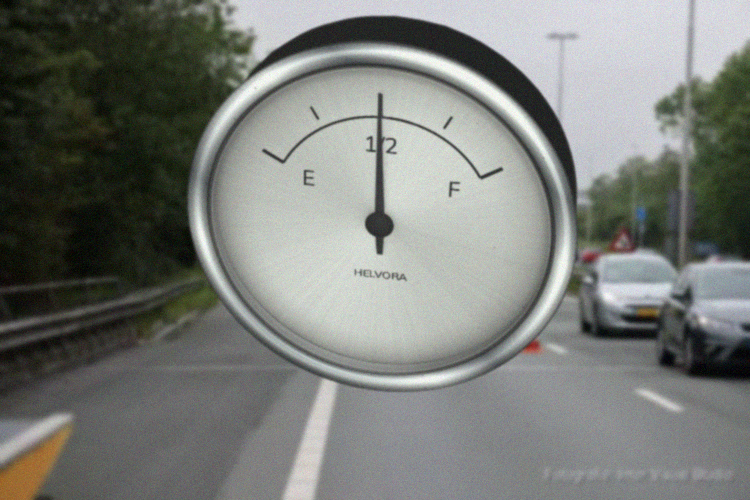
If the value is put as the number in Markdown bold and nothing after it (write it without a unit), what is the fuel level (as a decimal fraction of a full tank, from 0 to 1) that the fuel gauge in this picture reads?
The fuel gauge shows **0.5**
